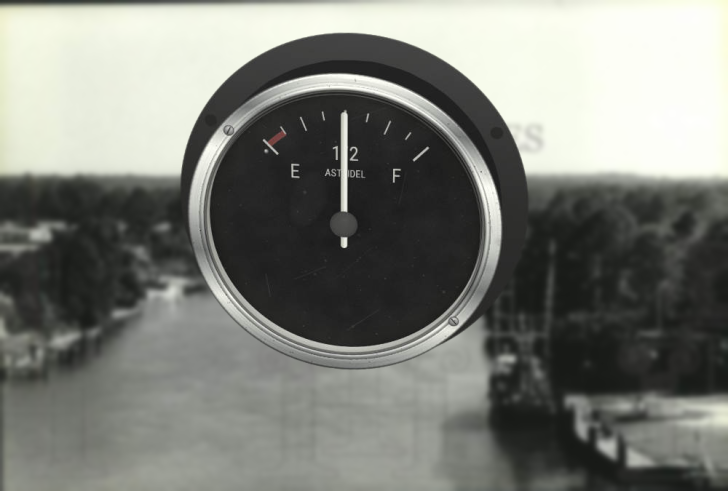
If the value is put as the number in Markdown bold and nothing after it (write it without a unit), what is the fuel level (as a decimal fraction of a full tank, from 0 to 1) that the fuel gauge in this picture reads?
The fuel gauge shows **0.5**
